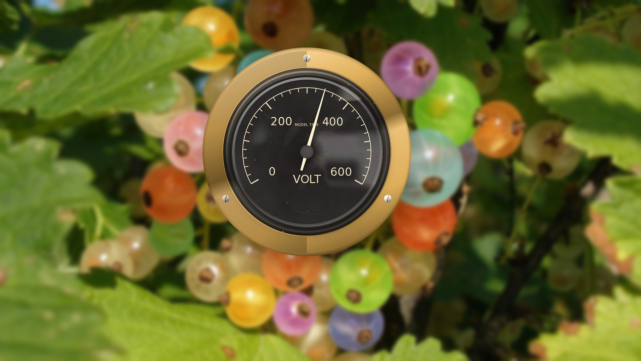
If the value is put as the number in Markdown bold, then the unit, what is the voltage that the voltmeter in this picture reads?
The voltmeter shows **340** V
